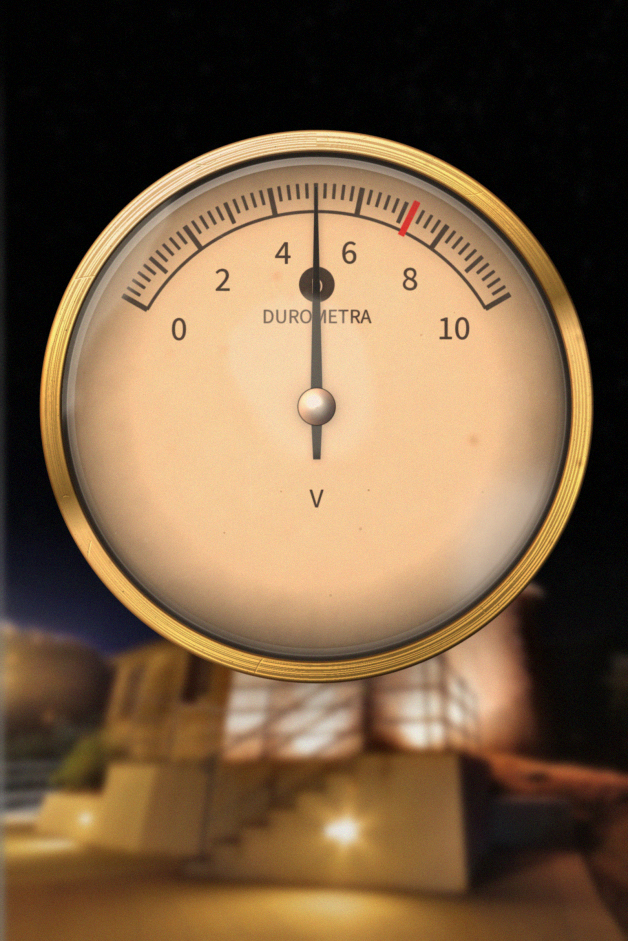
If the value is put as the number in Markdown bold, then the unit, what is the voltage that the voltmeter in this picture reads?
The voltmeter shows **5** V
